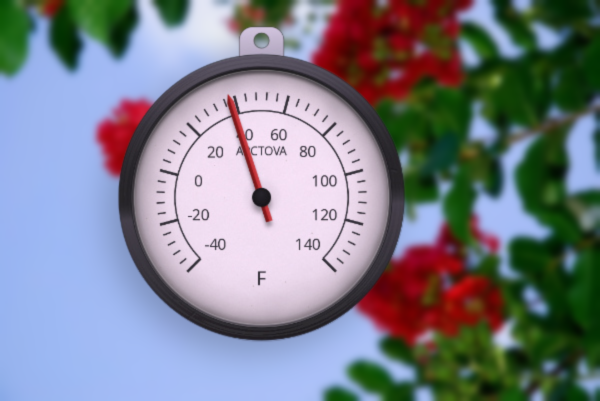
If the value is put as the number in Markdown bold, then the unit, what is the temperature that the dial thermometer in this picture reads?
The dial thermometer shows **38** °F
